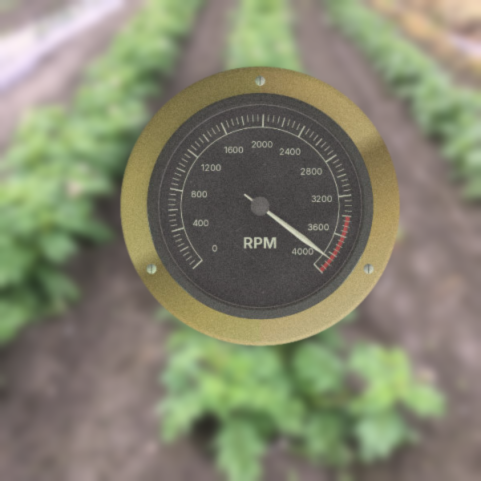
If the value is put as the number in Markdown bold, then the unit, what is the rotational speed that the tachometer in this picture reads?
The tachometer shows **3850** rpm
